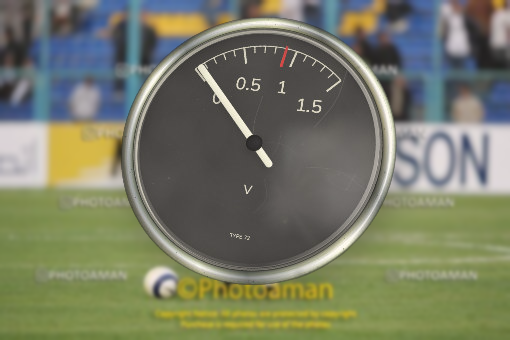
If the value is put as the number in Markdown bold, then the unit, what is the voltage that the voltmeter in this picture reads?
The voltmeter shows **0.05** V
